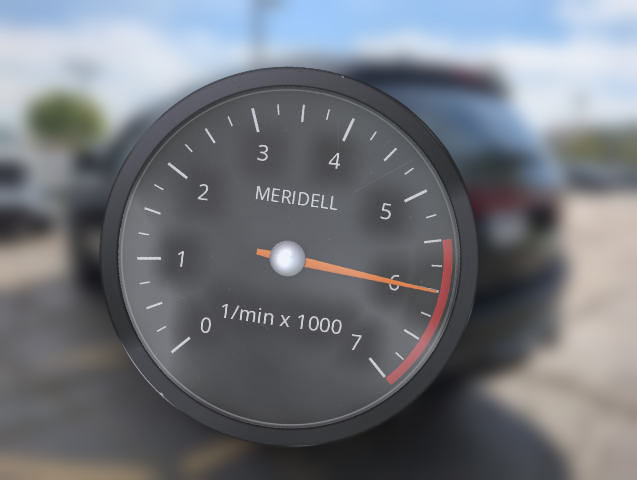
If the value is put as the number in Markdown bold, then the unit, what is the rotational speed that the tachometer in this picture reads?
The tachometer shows **6000** rpm
